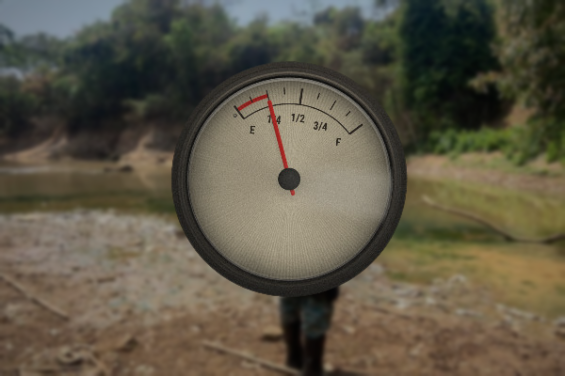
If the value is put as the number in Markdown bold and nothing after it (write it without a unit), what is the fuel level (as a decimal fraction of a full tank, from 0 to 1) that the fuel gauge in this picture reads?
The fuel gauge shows **0.25**
